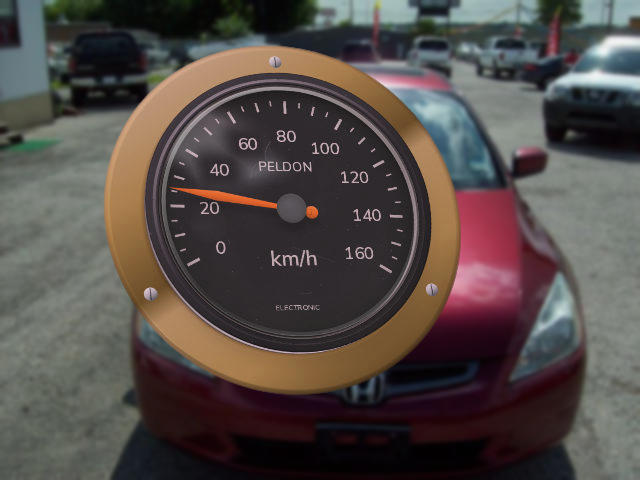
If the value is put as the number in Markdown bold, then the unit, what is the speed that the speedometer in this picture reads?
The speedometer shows **25** km/h
